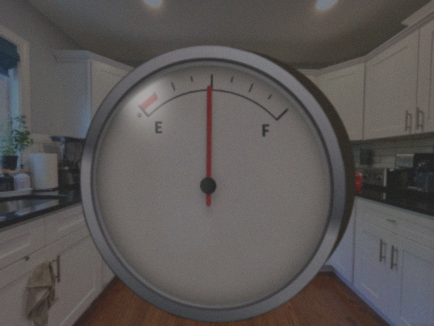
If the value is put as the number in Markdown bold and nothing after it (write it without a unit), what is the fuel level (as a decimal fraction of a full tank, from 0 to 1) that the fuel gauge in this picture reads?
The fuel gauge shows **0.5**
